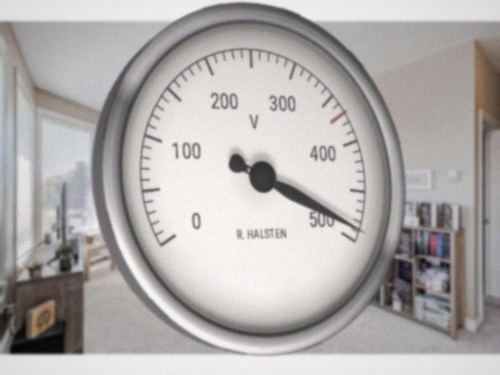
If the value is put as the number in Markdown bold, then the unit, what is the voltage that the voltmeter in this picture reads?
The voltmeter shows **490** V
